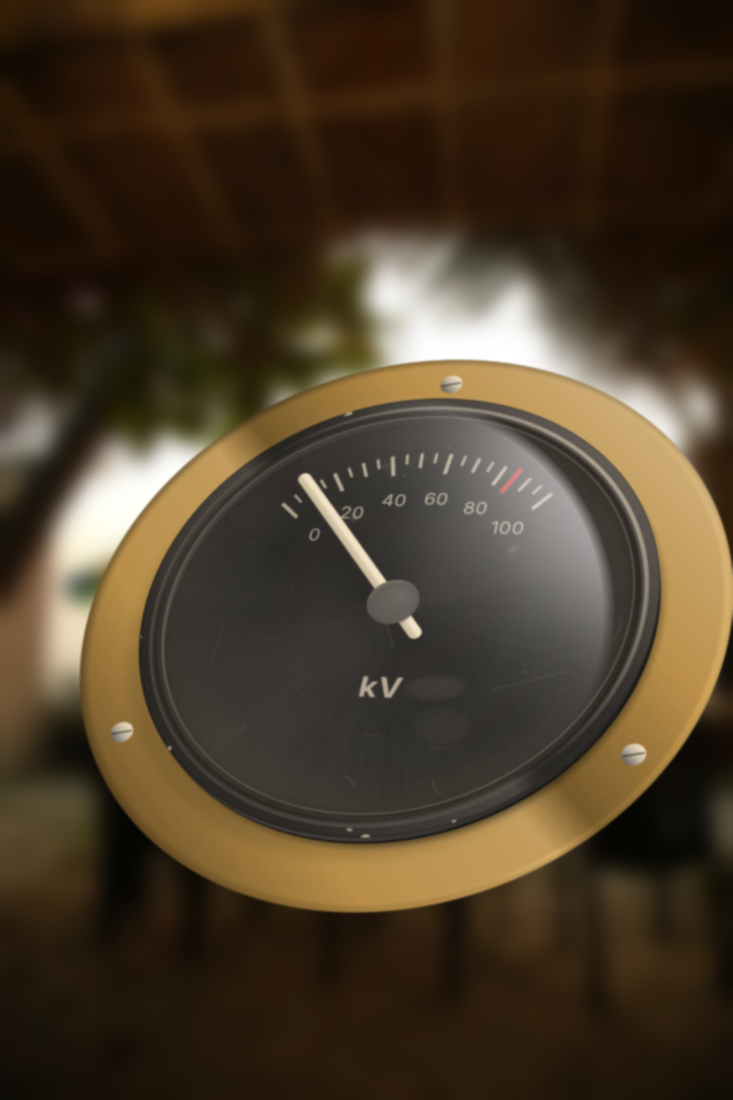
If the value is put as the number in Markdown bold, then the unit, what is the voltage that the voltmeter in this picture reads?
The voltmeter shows **10** kV
